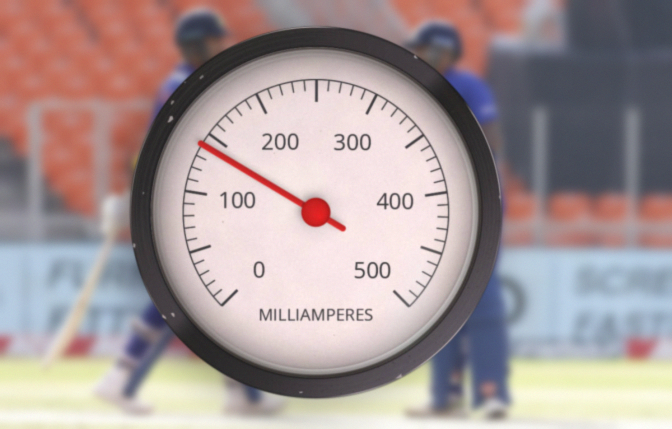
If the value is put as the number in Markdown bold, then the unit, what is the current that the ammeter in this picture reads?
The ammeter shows **140** mA
